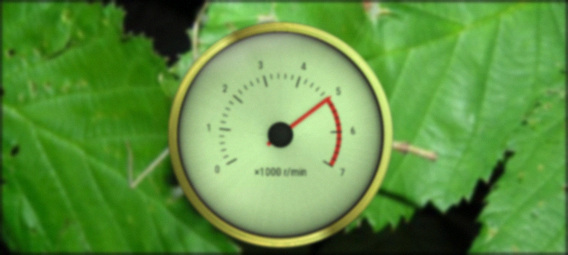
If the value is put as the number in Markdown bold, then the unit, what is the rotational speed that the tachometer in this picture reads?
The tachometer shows **5000** rpm
